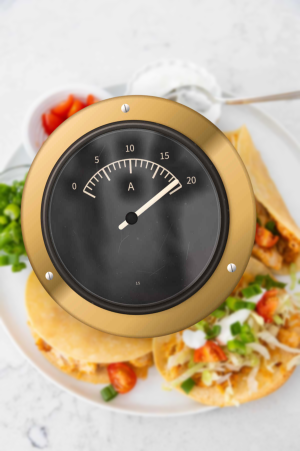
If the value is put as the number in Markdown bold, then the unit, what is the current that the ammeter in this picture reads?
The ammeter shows **19** A
